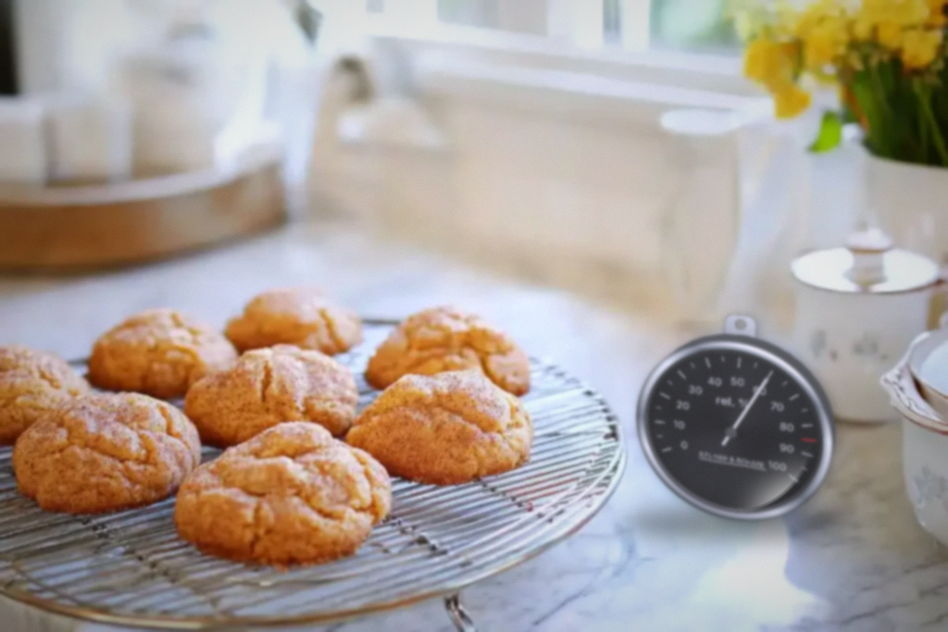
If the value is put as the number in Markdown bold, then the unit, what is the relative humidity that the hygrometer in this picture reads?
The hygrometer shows **60** %
